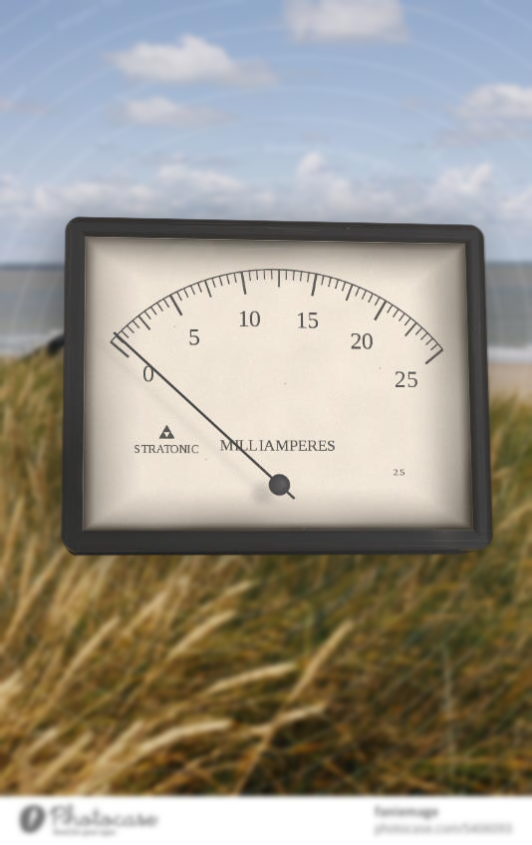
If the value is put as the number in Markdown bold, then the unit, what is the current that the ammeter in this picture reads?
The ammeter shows **0.5** mA
